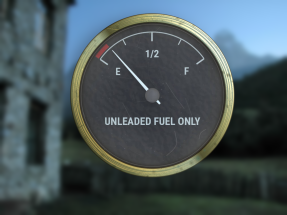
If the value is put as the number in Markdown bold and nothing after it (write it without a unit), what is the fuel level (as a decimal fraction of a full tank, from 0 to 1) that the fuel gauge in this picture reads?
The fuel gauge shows **0.125**
